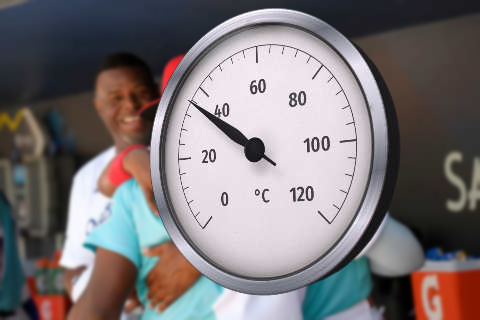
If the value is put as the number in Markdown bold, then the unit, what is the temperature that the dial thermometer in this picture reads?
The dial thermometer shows **36** °C
